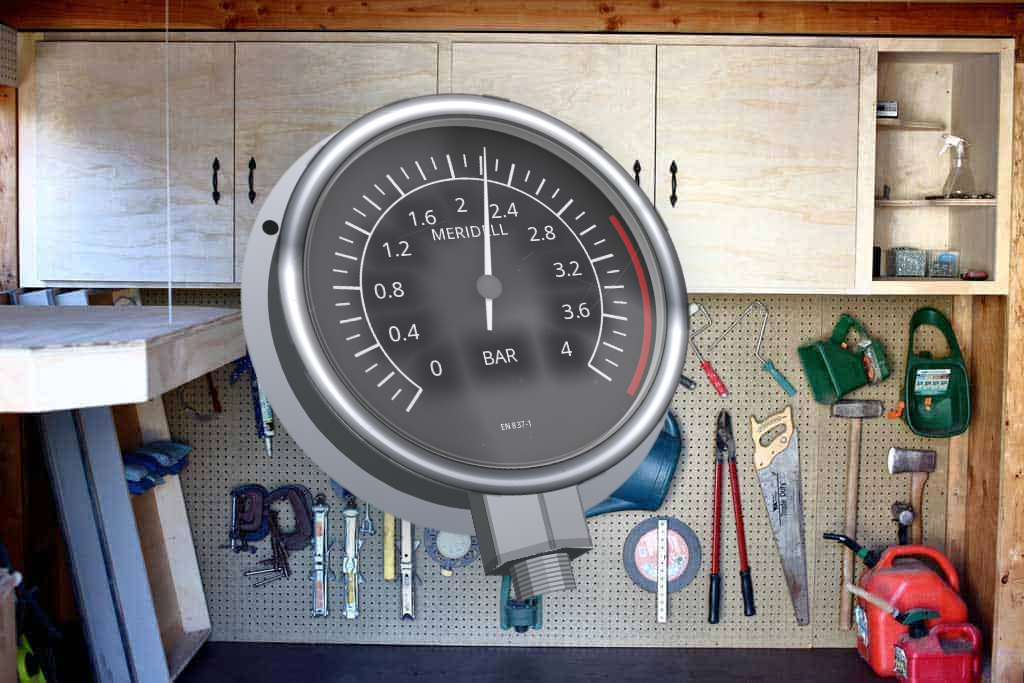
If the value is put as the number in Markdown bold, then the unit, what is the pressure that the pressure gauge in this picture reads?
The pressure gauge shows **2.2** bar
